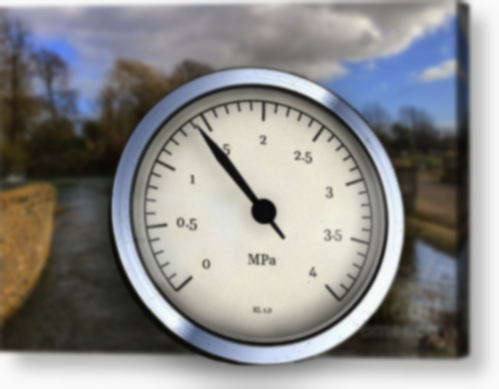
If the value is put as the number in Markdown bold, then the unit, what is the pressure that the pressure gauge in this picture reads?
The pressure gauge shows **1.4** MPa
